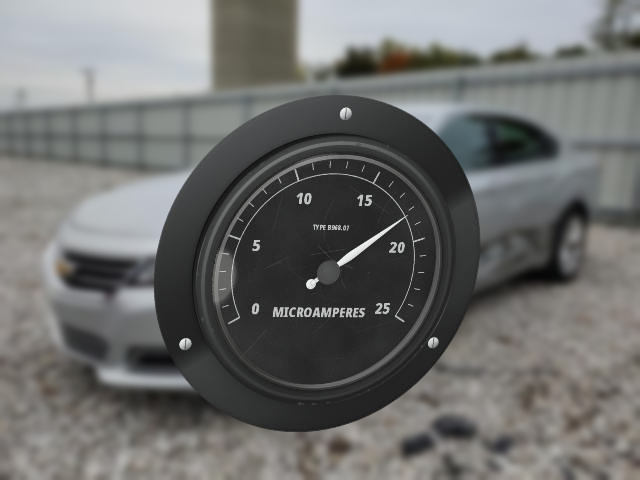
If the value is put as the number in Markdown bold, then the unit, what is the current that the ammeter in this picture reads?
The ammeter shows **18** µA
